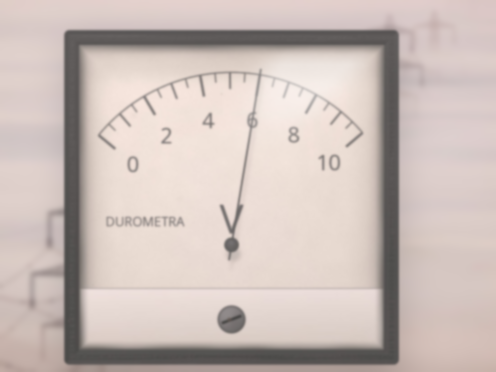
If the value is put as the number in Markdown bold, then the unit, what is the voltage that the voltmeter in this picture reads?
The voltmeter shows **6** V
